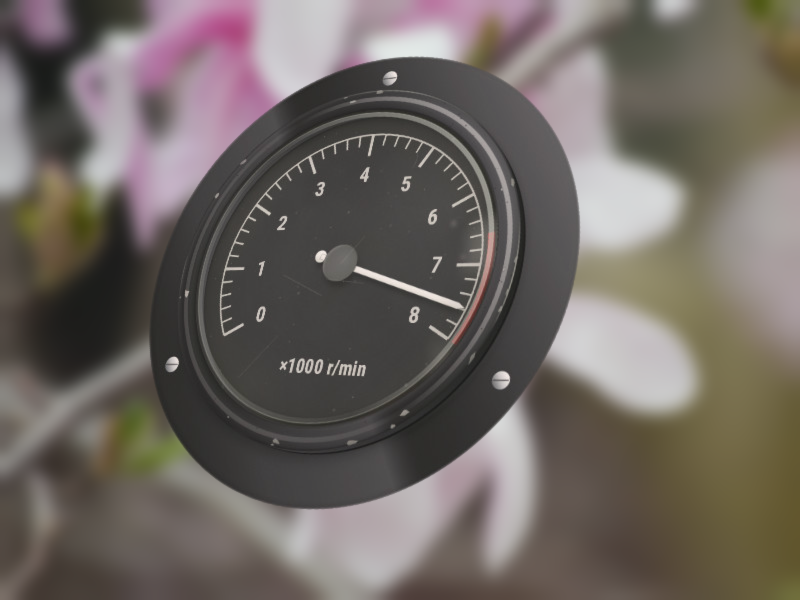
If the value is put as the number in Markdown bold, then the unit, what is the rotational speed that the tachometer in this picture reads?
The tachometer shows **7600** rpm
